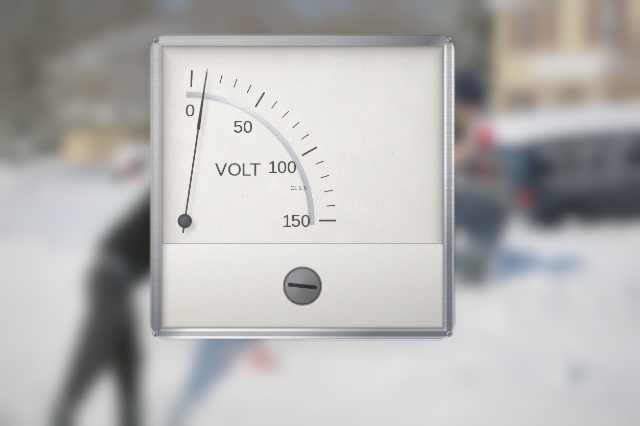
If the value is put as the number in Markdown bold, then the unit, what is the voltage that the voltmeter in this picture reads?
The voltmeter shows **10** V
